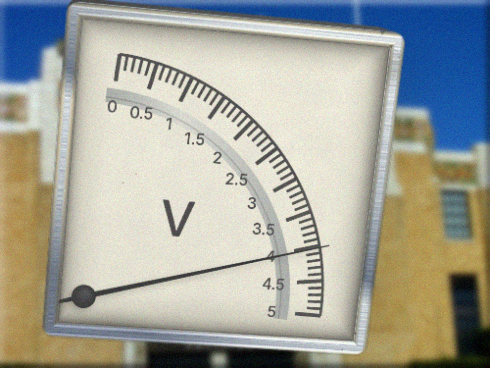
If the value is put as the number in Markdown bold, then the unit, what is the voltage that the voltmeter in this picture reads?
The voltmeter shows **4** V
